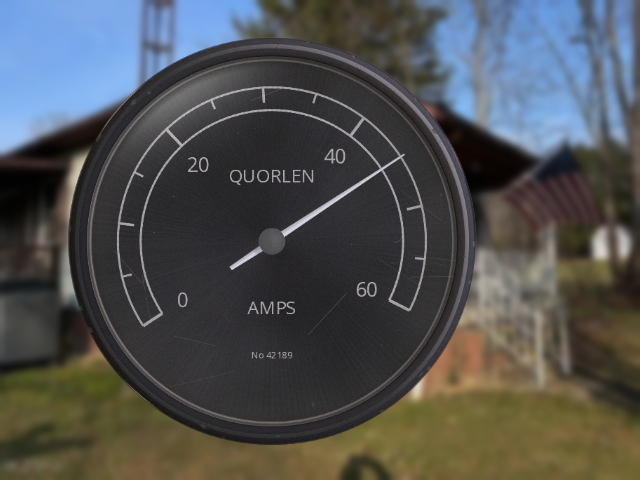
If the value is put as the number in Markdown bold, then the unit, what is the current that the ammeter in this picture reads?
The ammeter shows **45** A
